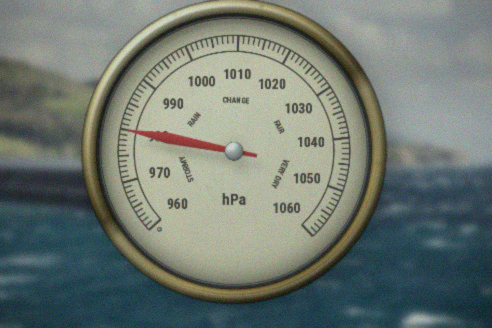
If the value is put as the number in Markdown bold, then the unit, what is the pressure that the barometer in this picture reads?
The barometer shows **980** hPa
